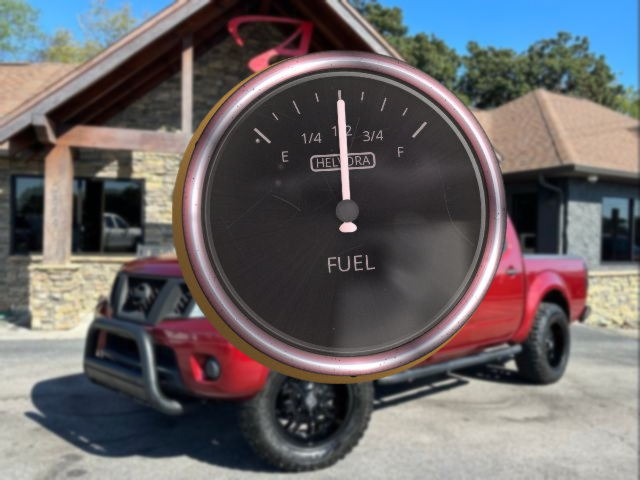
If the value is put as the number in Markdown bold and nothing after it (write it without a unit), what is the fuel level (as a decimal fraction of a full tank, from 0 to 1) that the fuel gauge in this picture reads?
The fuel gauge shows **0.5**
